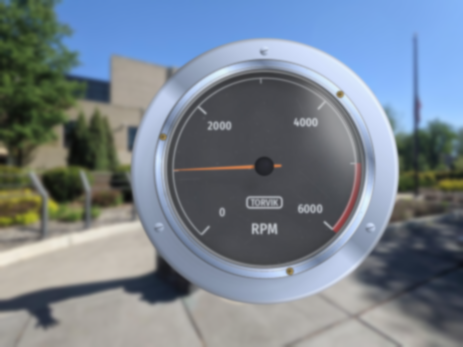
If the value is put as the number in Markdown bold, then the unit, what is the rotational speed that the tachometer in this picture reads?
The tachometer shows **1000** rpm
